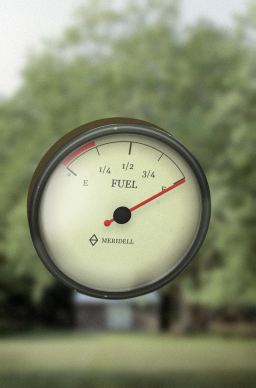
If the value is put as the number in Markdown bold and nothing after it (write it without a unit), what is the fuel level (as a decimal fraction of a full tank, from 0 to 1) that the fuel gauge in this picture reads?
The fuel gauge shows **1**
